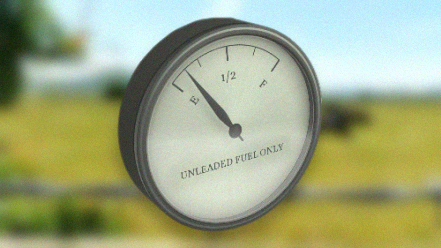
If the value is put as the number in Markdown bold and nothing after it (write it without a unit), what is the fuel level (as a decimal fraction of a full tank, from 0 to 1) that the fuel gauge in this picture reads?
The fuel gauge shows **0.125**
